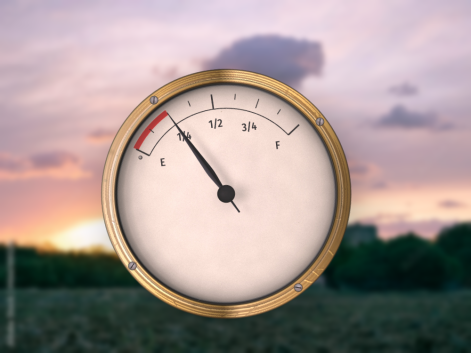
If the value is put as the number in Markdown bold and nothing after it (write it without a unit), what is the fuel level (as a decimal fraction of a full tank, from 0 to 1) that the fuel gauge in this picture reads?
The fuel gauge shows **0.25**
